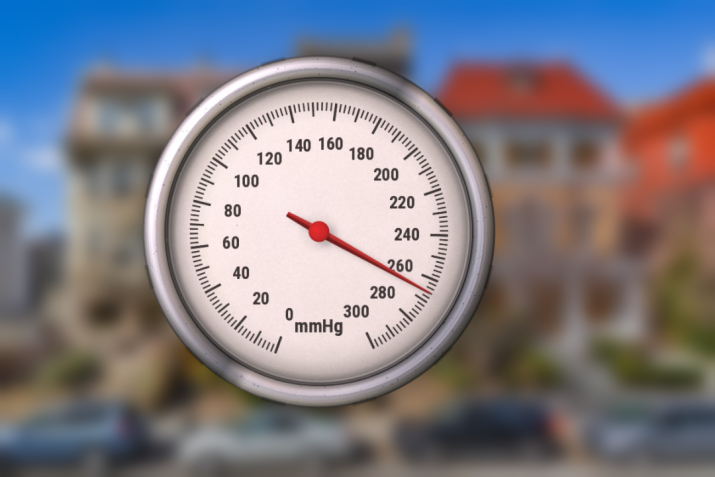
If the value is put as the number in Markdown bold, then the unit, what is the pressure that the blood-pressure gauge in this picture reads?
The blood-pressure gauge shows **266** mmHg
